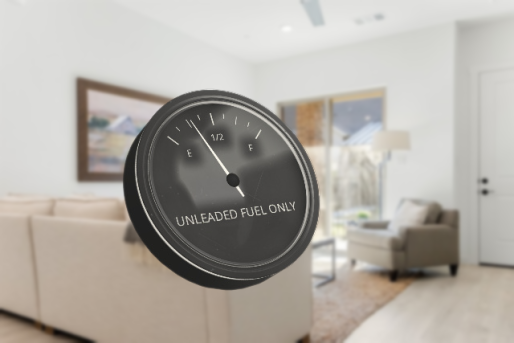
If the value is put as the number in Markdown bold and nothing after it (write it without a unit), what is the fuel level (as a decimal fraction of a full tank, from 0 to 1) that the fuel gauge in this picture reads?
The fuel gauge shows **0.25**
